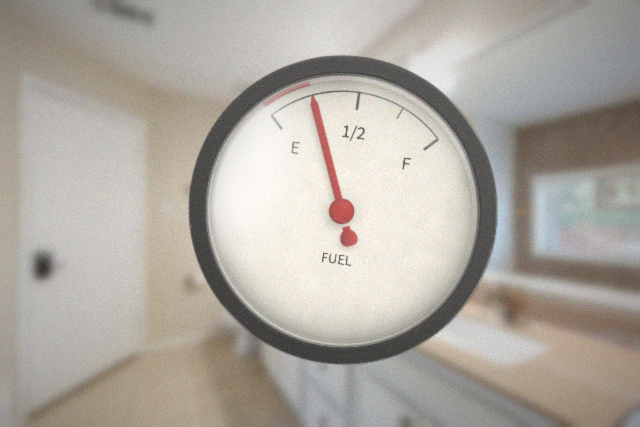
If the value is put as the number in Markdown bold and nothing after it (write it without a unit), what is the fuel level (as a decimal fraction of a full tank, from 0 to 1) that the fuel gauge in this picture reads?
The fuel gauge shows **0.25**
